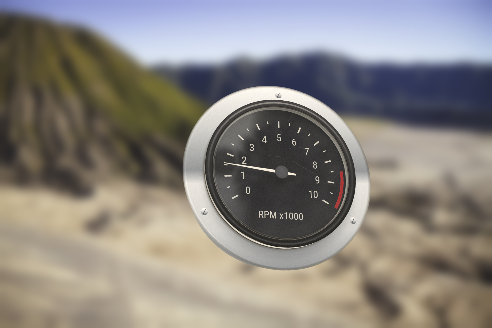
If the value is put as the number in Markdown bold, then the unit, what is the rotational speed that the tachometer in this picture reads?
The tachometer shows **1500** rpm
